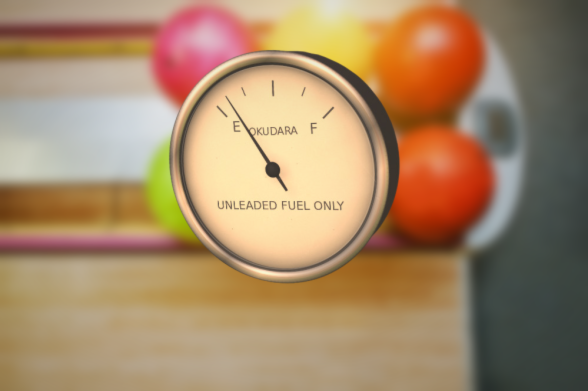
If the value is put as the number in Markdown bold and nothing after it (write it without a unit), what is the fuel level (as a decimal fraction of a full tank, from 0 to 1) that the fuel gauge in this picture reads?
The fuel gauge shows **0.125**
